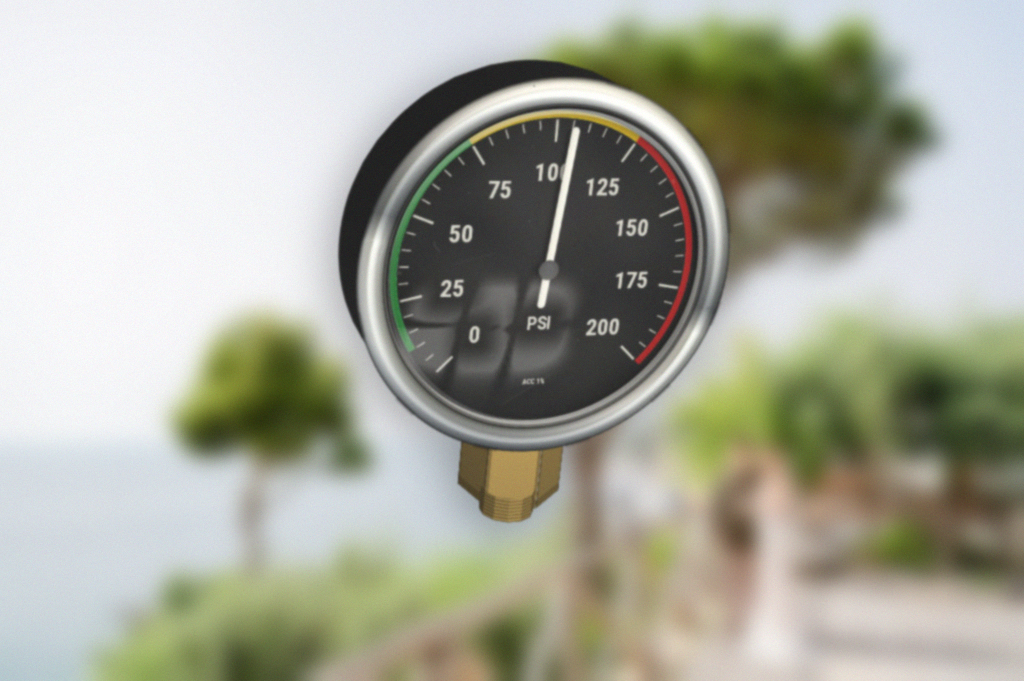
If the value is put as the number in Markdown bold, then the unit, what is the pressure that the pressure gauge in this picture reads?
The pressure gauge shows **105** psi
